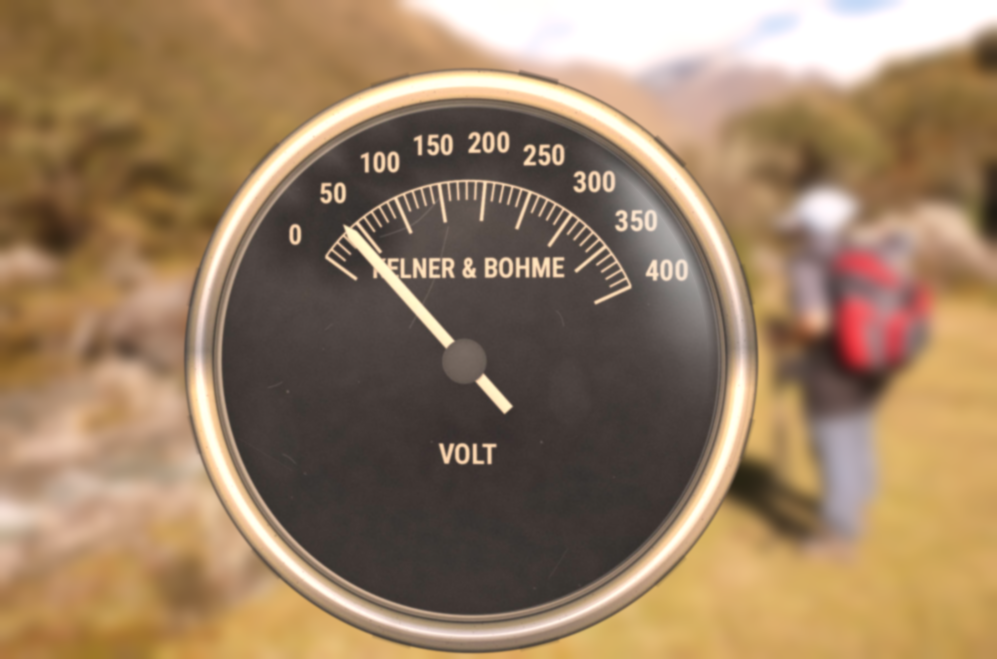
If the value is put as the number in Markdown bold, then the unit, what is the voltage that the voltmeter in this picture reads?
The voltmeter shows **40** V
